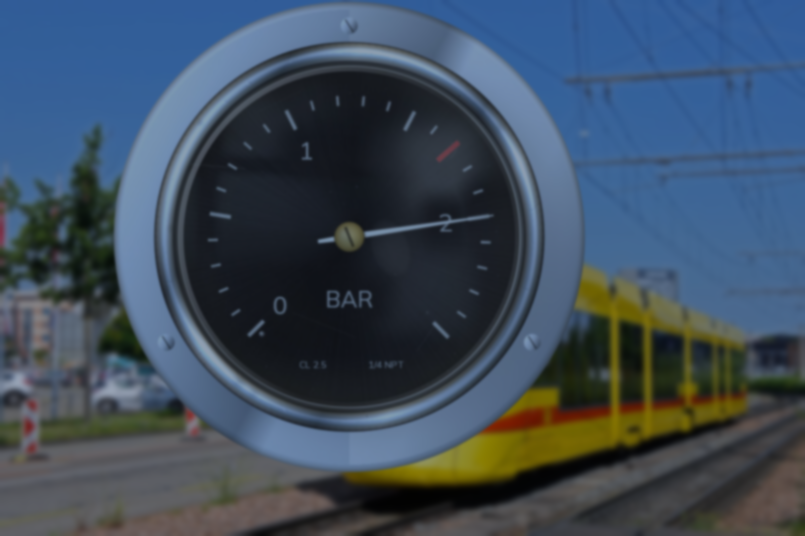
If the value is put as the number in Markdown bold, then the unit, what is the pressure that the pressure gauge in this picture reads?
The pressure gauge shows **2** bar
